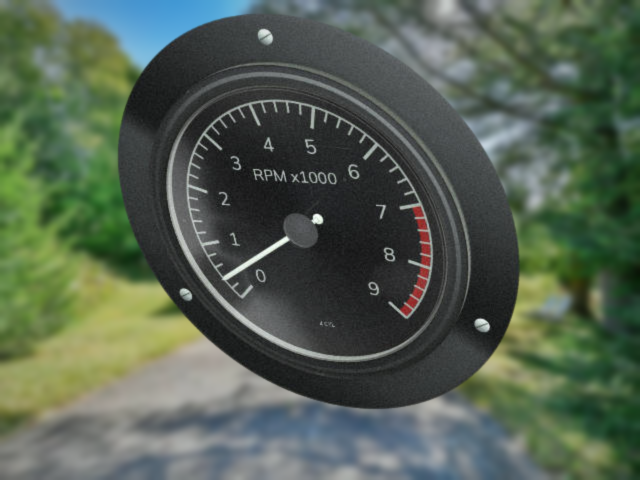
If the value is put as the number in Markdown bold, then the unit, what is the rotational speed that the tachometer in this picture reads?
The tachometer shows **400** rpm
